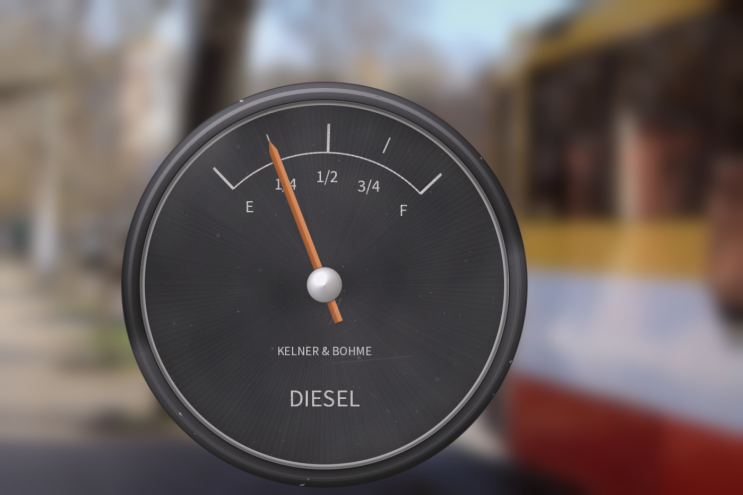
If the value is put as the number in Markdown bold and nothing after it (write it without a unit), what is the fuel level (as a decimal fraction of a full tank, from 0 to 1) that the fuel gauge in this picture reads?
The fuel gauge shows **0.25**
